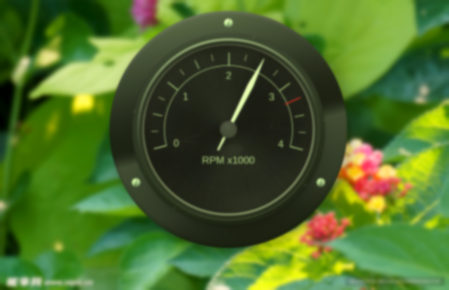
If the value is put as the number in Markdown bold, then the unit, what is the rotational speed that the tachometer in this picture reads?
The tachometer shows **2500** rpm
